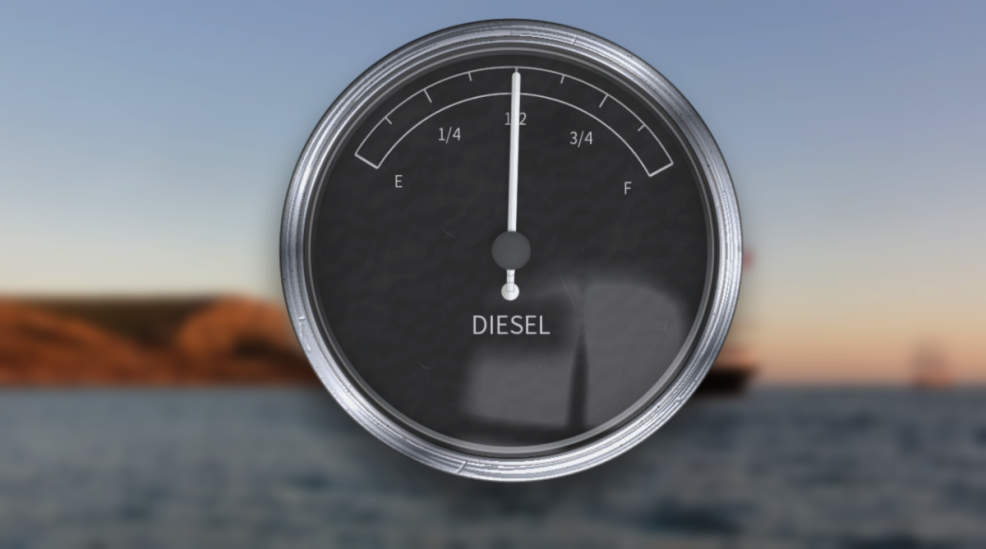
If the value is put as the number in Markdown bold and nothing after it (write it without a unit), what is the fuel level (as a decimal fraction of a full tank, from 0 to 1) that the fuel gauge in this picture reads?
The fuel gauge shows **0.5**
